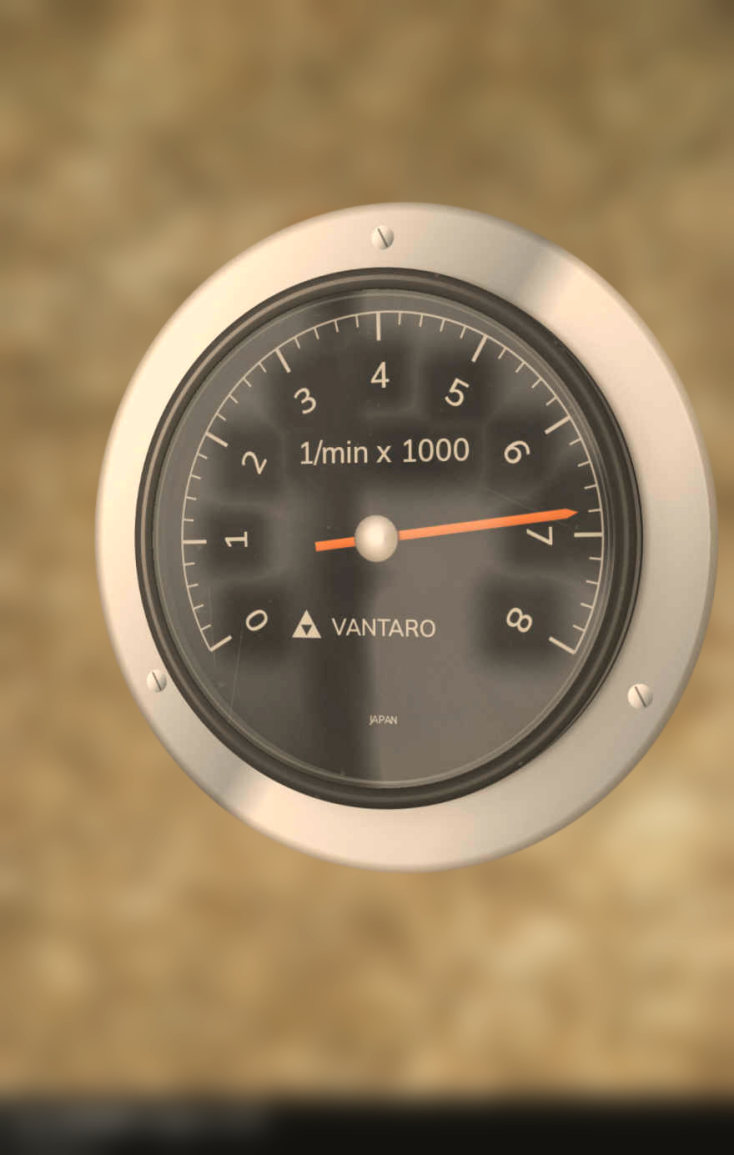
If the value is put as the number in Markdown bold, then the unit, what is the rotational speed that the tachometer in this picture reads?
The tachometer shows **6800** rpm
